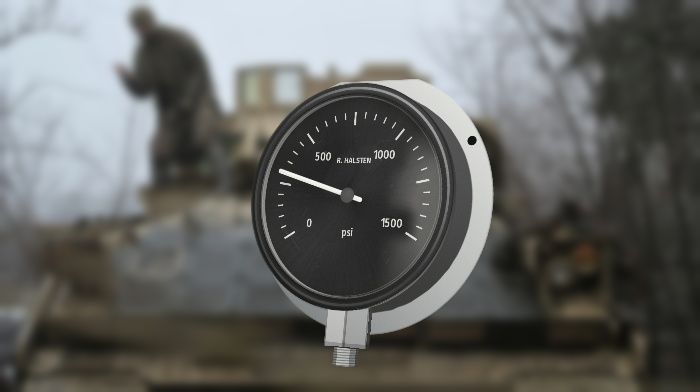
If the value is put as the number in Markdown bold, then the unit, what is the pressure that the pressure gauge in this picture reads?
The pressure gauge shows **300** psi
